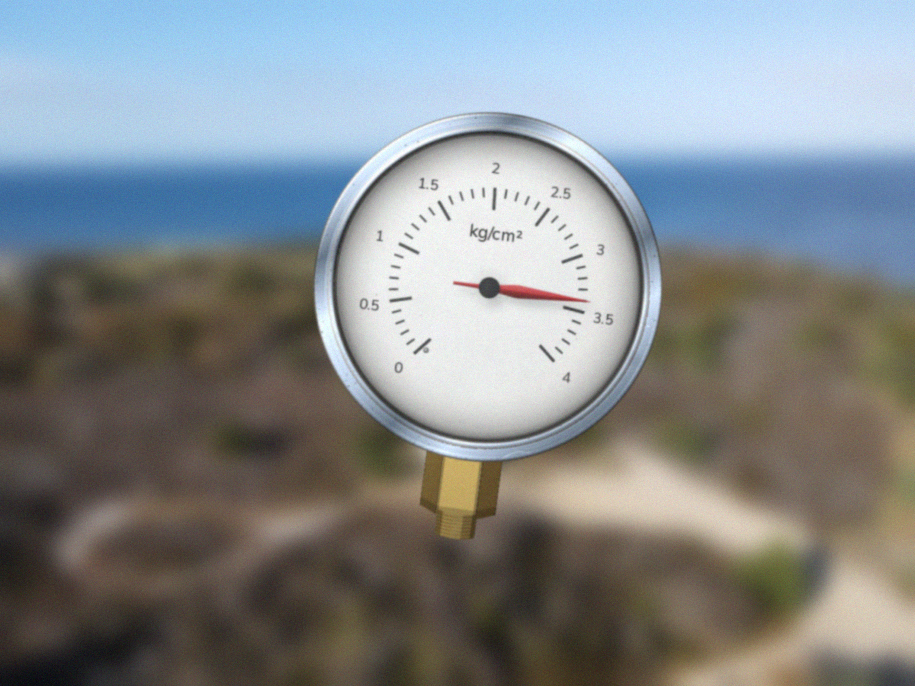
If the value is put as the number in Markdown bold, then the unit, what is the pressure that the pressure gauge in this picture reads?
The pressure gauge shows **3.4** kg/cm²
